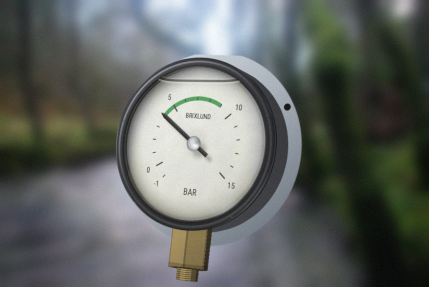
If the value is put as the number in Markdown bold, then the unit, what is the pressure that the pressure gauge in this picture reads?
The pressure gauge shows **4** bar
